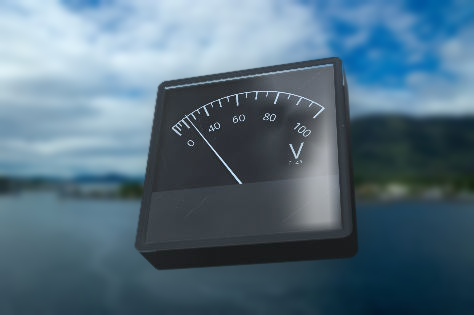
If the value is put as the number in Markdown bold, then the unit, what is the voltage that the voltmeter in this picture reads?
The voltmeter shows **25** V
